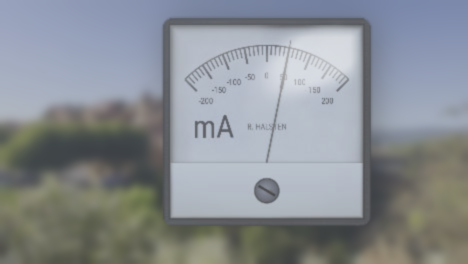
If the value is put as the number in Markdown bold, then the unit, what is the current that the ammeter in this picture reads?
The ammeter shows **50** mA
